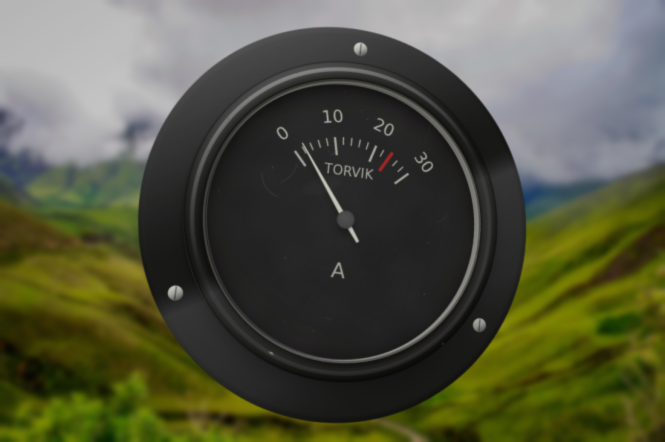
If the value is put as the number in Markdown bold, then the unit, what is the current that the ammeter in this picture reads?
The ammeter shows **2** A
